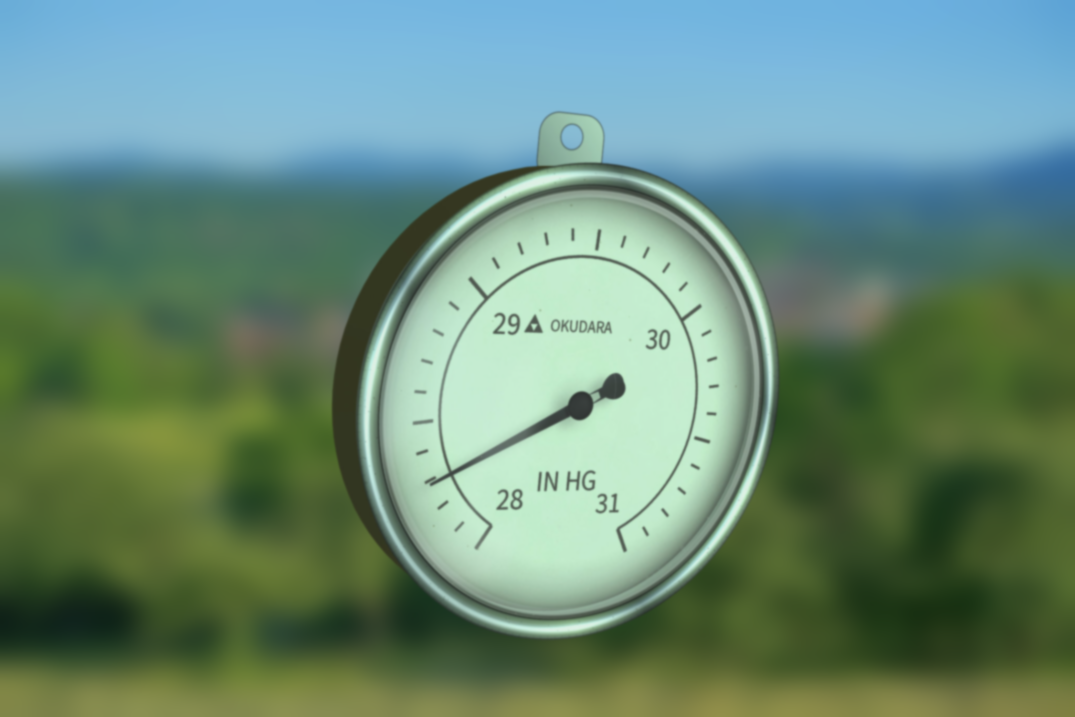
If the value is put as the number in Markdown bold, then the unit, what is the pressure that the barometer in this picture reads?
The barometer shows **28.3** inHg
